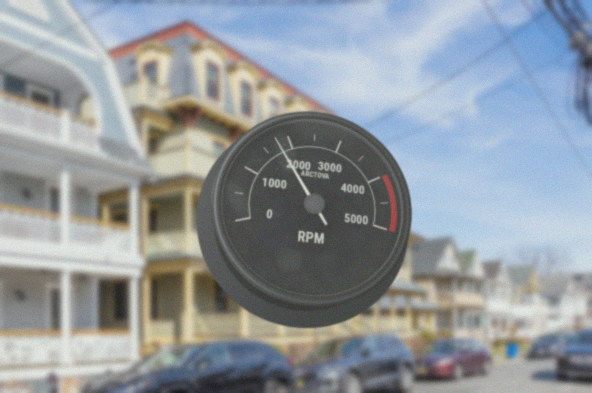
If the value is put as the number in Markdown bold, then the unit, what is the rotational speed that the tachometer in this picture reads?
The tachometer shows **1750** rpm
